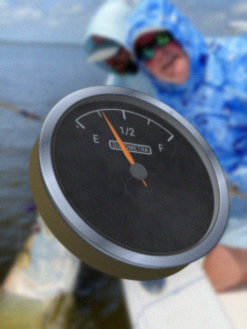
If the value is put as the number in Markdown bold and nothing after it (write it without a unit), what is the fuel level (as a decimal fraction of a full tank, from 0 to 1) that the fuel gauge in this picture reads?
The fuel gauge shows **0.25**
